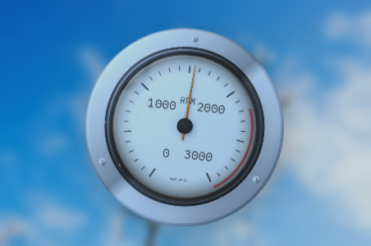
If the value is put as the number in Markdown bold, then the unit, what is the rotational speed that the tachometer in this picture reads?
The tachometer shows **1550** rpm
